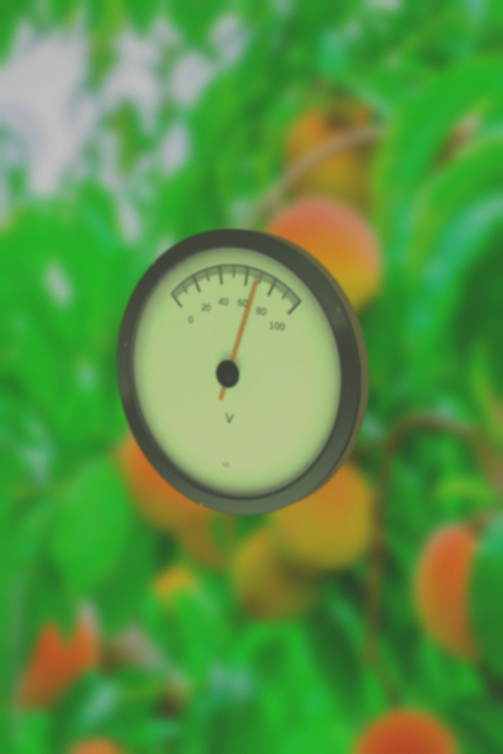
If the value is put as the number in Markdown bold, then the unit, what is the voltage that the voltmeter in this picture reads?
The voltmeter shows **70** V
